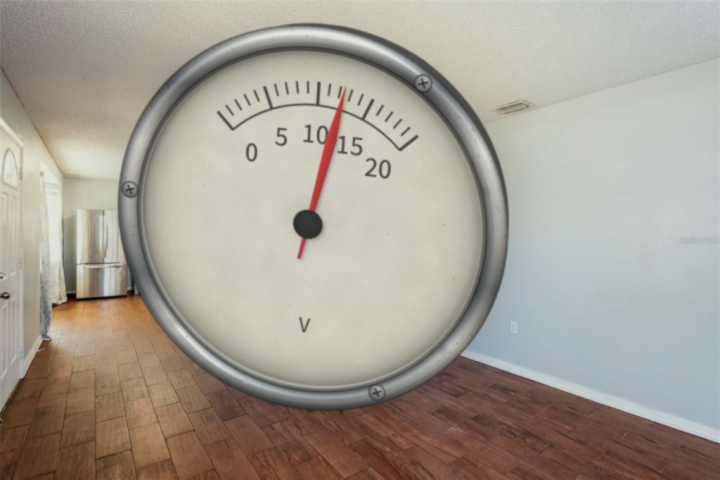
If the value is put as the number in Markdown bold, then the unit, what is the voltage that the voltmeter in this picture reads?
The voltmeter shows **12.5** V
